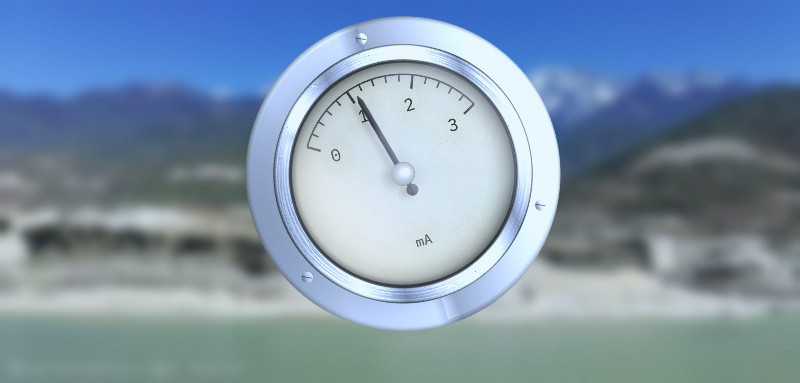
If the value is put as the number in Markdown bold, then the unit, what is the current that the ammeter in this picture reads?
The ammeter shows **1.1** mA
